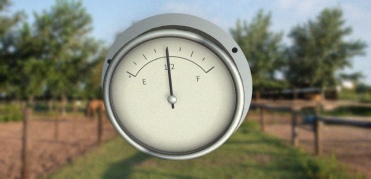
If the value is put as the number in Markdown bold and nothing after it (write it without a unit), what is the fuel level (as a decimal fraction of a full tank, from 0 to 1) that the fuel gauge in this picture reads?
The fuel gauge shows **0.5**
